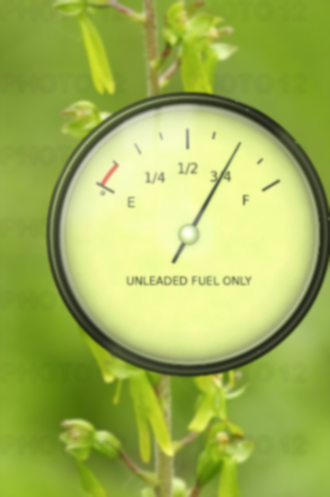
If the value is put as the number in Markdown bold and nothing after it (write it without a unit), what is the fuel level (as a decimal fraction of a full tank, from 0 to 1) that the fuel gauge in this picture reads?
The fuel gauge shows **0.75**
